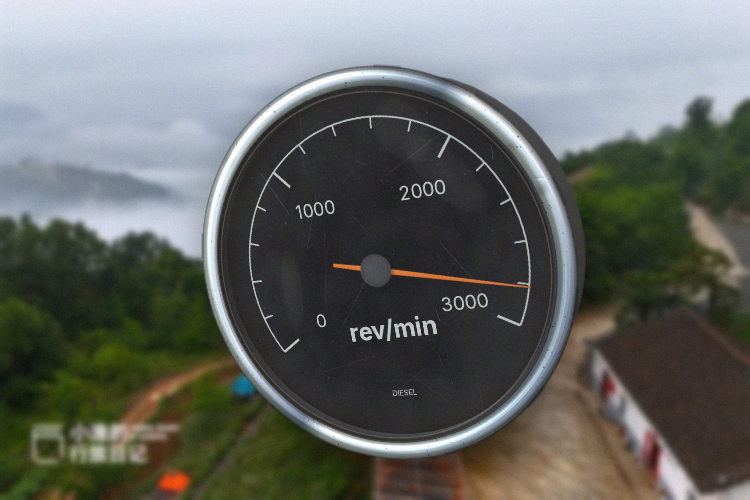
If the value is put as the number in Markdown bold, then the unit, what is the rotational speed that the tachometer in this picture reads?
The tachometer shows **2800** rpm
